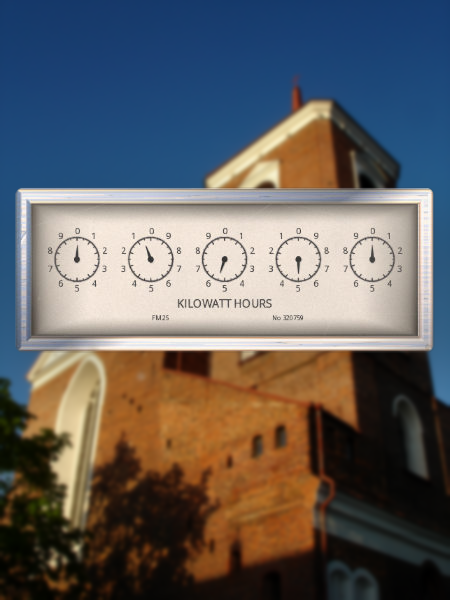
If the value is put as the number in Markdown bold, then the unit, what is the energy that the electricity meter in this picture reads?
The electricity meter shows **550** kWh
